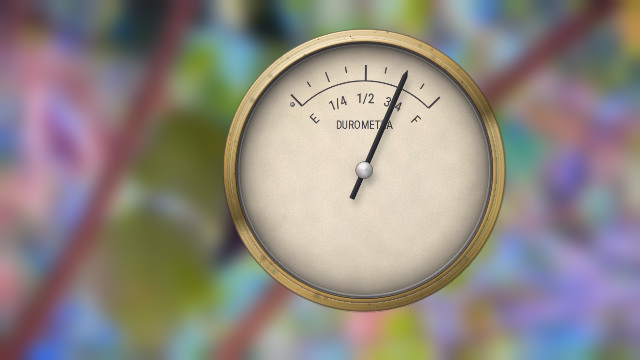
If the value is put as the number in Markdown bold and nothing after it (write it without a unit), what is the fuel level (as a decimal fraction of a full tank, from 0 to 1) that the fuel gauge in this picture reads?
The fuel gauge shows **0.75**
